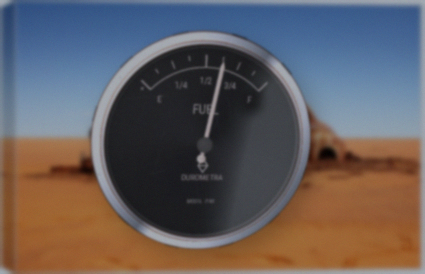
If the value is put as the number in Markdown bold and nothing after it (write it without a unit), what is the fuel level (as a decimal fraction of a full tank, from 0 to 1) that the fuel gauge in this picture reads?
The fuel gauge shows **0.625**
